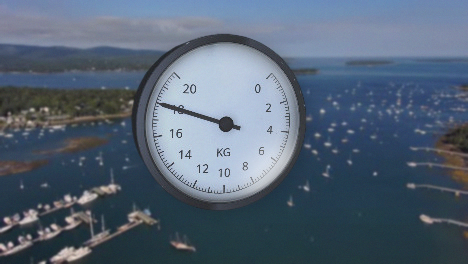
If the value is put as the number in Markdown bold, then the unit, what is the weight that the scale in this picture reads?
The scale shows **18** kg
